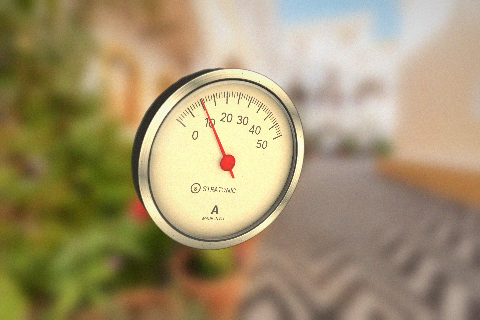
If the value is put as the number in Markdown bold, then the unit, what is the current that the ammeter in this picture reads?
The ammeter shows **10** A
